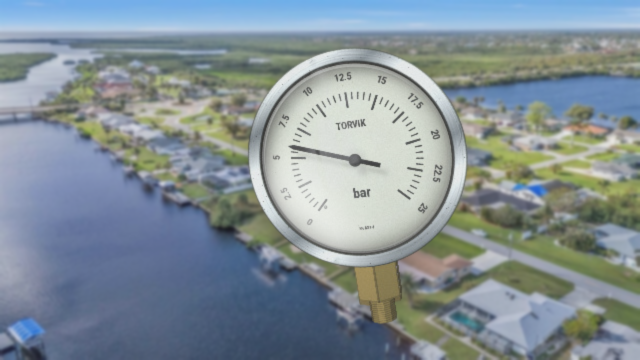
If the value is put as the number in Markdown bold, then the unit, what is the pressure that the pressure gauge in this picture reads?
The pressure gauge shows **6** bar
